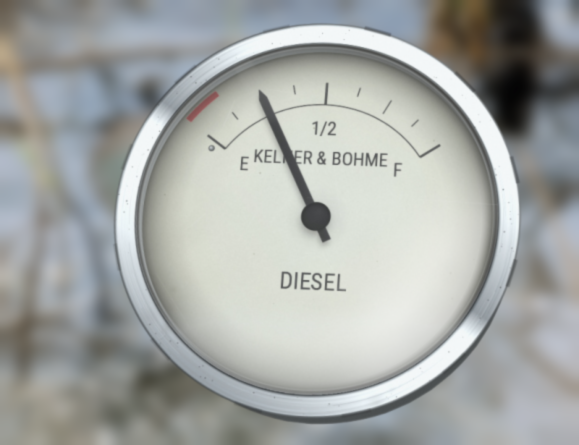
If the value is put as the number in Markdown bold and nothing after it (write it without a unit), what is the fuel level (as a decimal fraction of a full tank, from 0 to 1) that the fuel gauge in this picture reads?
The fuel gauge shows **0.25**
